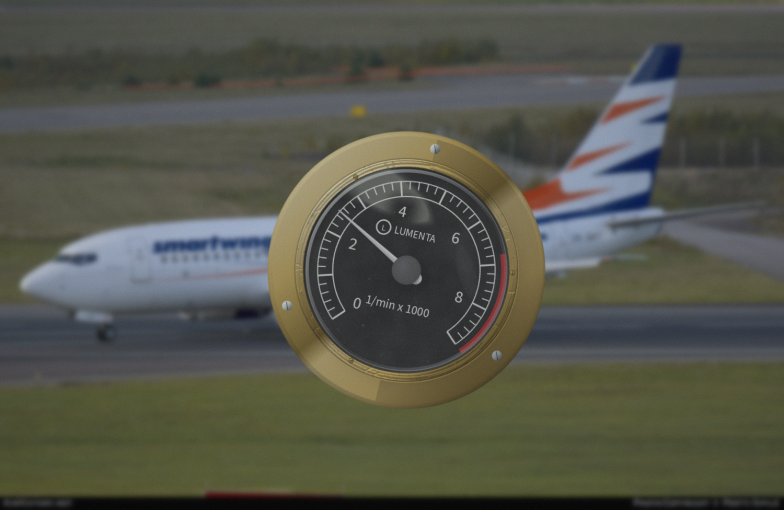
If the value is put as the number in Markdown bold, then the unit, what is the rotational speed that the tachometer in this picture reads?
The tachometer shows **2500** rpm
